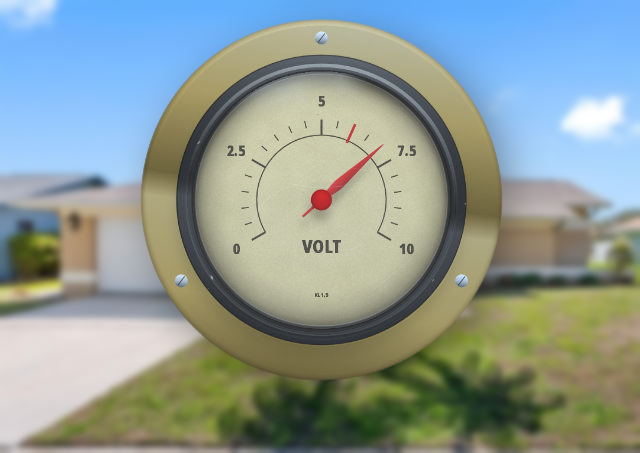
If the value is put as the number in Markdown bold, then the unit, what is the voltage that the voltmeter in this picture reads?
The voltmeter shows **7** V
